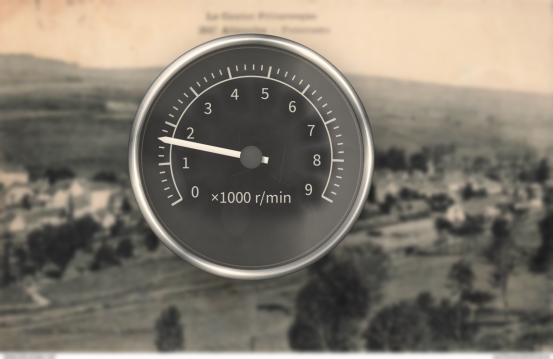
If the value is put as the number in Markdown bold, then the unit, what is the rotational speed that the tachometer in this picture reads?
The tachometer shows **1600** rpm
